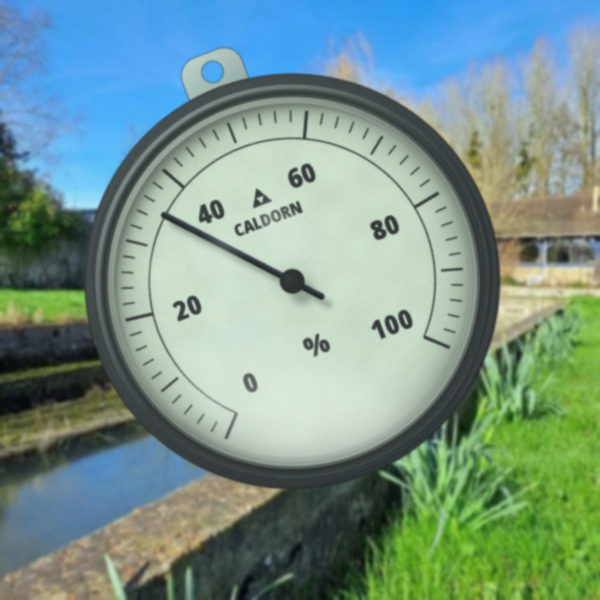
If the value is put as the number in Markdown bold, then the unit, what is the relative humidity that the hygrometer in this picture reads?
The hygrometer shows **35** %
